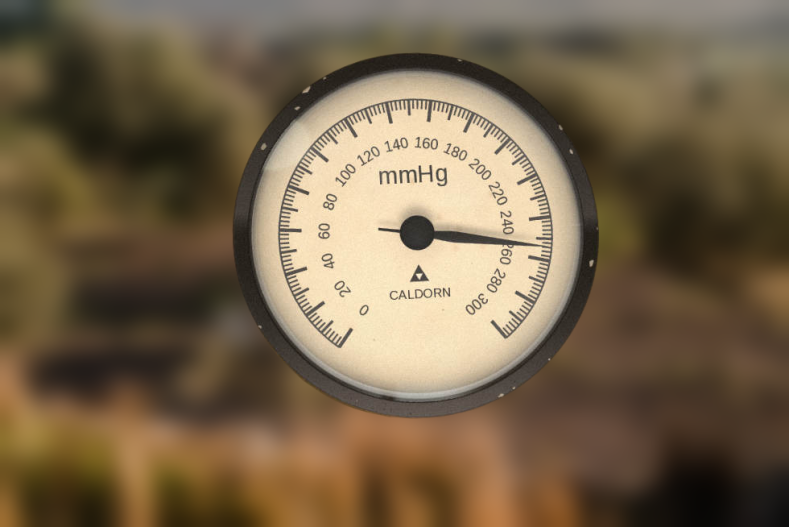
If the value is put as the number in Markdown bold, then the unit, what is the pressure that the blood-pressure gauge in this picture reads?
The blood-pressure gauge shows **254** mmHg
